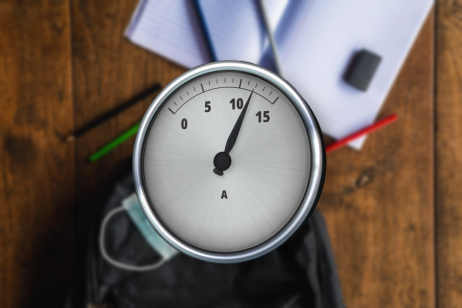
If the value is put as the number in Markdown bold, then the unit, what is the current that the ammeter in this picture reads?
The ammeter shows **12** A
